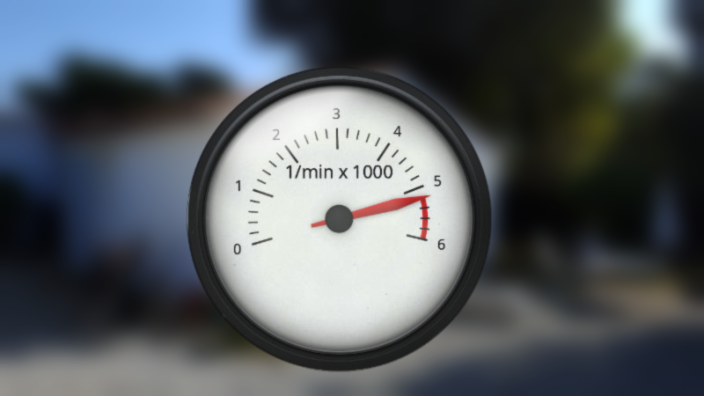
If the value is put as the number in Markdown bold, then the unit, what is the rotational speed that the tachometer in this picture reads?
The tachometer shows **5200** rpm
